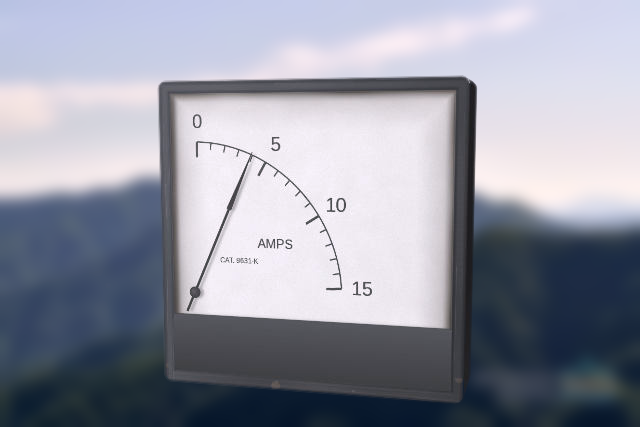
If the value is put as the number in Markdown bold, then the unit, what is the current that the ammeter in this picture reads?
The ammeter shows **4** A
